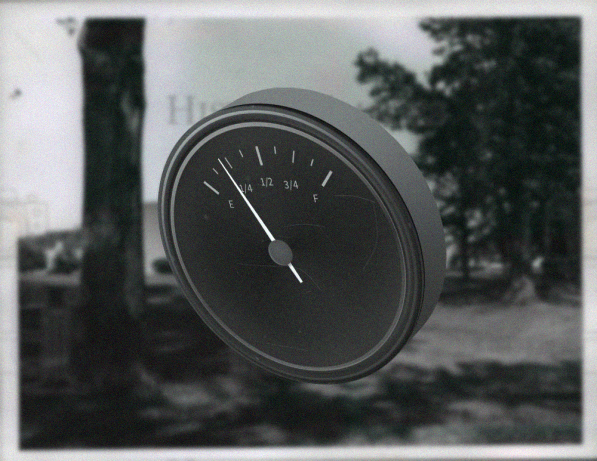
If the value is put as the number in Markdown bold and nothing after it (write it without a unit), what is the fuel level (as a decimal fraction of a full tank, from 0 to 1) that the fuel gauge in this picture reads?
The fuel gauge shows **0.25**
